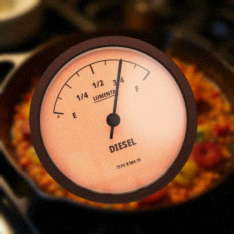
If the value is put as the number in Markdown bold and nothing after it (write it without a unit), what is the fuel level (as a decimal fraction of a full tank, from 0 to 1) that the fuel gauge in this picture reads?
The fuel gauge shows **0.75**
